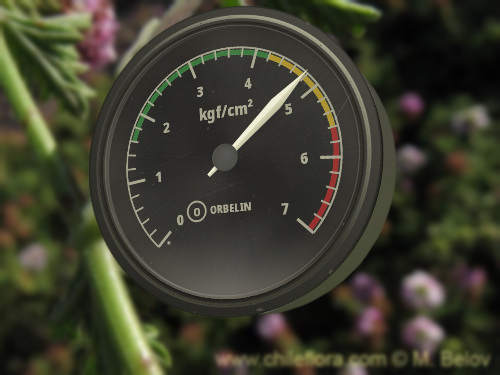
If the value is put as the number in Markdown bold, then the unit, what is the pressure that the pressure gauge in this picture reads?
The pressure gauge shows **4.8** kg/cm²
